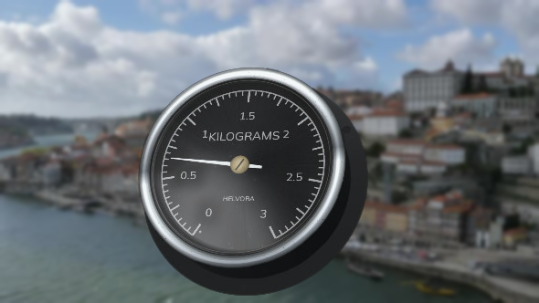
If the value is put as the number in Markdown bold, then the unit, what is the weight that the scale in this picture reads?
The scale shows **0.65** kg
